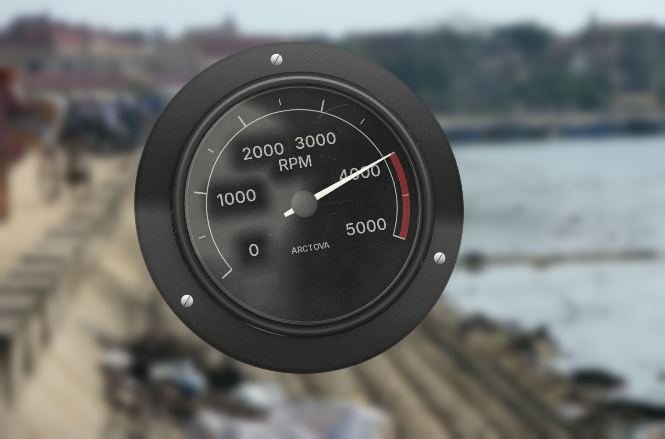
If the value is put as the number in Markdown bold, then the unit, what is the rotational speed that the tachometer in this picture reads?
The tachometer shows **4000** rpm
